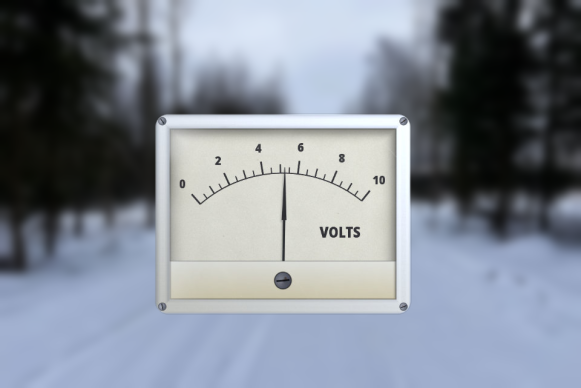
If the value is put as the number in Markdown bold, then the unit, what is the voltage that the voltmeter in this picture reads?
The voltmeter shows **5.25** V
